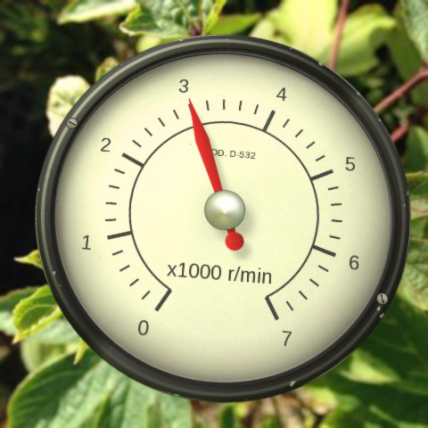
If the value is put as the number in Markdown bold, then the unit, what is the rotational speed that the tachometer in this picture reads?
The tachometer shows **3000** rpm
